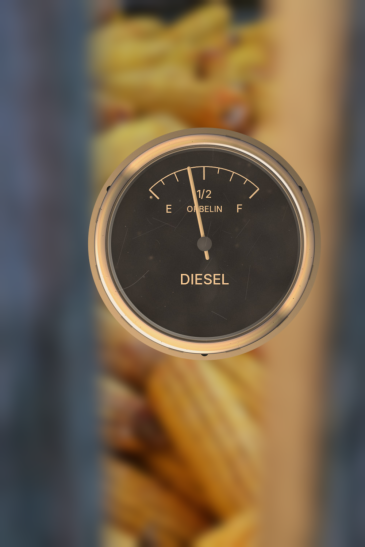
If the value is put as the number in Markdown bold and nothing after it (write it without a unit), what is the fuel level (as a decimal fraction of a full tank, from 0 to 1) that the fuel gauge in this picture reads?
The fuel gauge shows **0.375**
